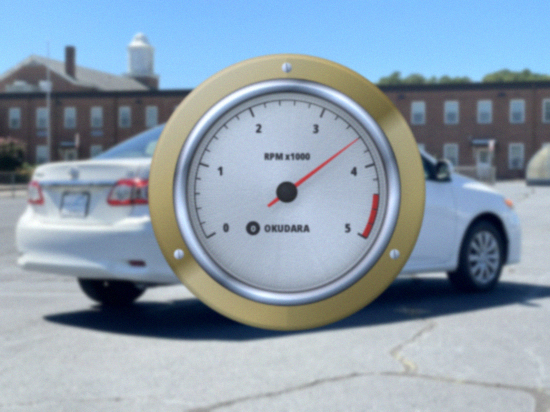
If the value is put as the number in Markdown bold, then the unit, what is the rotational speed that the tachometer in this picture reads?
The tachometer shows **3600** rpm
